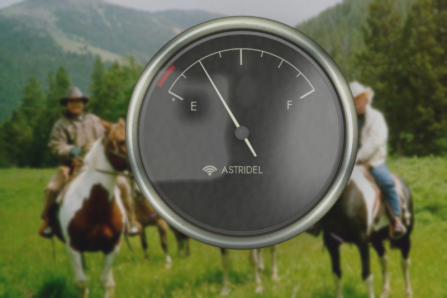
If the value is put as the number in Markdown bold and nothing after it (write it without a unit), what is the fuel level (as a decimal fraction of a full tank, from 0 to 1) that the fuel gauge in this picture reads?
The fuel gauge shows **0.25**
